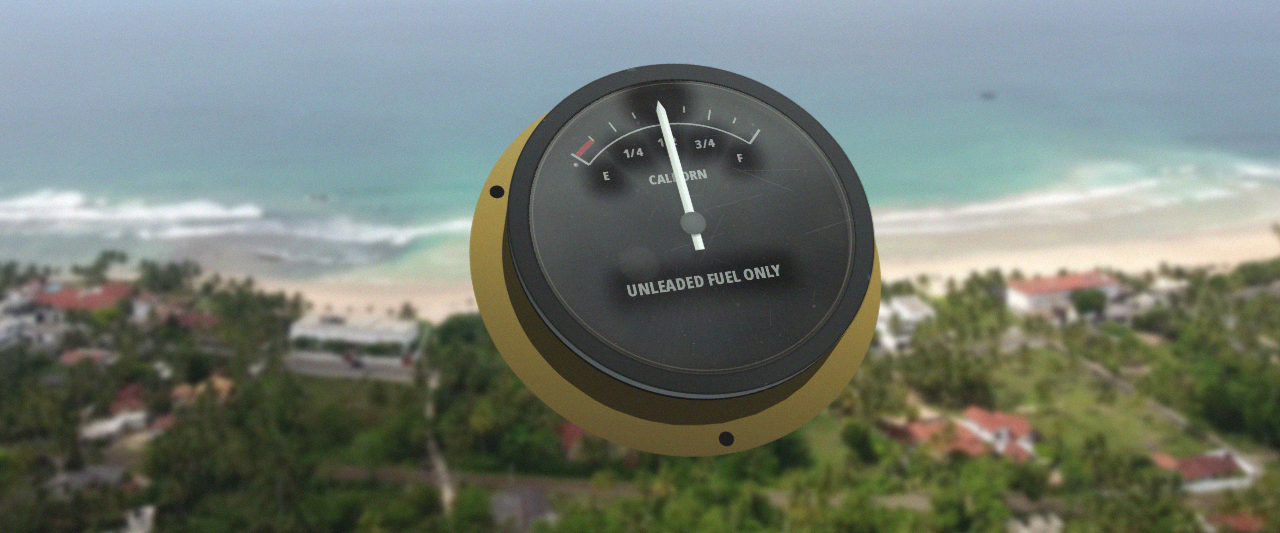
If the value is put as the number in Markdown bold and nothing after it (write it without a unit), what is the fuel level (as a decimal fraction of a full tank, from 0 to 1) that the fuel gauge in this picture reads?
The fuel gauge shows **0.5**
